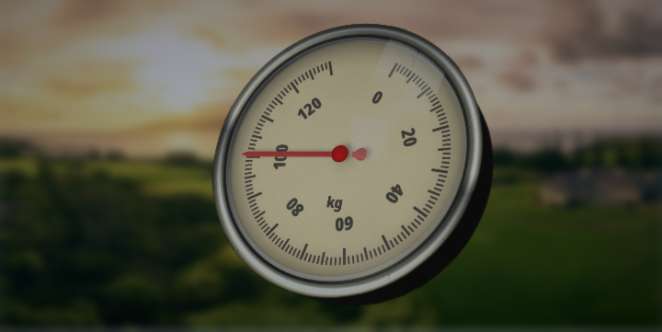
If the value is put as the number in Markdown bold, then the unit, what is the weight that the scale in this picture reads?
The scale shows **100** kg
